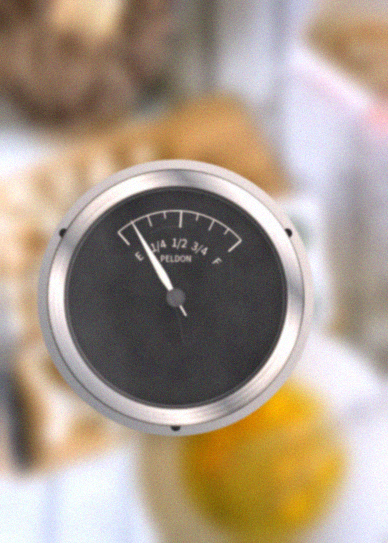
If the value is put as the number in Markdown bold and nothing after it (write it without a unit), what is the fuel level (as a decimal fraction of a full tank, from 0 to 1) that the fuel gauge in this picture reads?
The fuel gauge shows **0.125**
